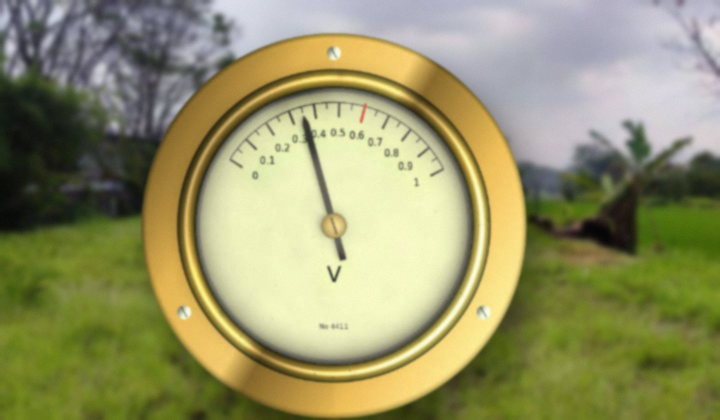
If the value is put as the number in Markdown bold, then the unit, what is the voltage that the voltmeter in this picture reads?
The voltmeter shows **0.35** V
